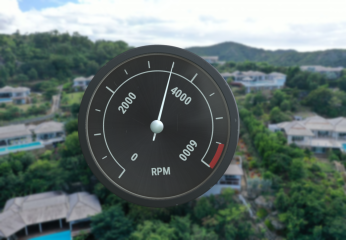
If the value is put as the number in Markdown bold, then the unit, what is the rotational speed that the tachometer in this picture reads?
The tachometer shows **3500** rpm
